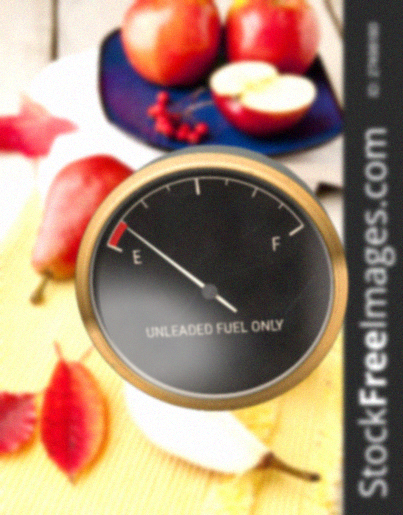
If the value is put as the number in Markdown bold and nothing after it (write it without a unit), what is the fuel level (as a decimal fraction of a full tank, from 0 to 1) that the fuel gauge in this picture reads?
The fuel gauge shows **0.125**
